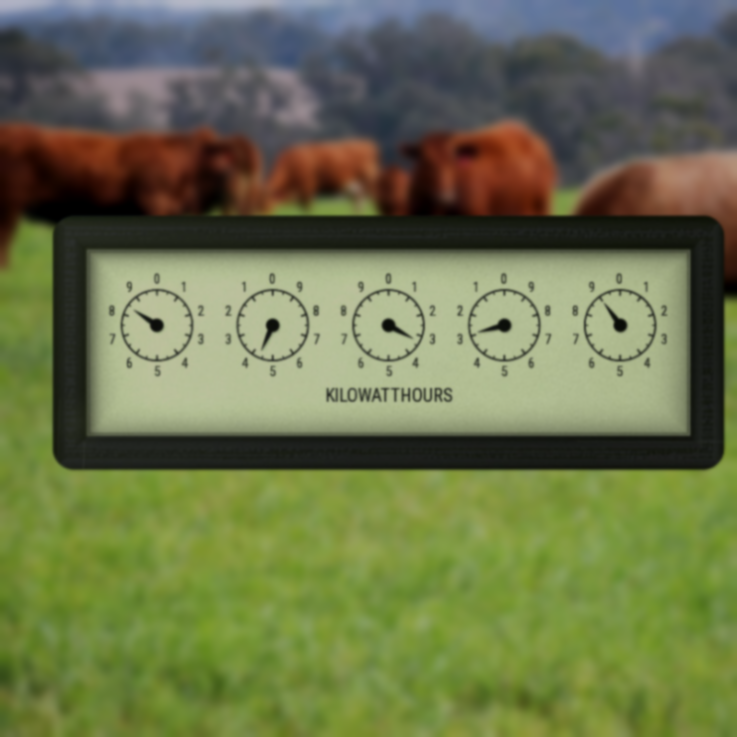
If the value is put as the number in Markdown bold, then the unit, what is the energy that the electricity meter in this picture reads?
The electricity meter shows **84329** kWh
